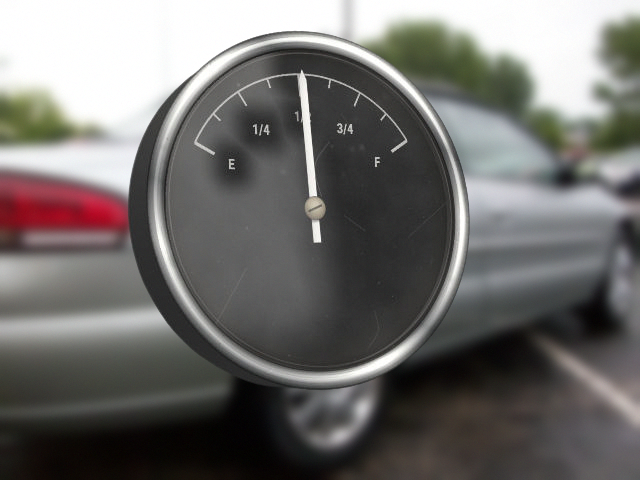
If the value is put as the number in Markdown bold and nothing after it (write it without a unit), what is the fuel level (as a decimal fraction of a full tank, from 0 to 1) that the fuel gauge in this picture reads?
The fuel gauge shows **0.5**
